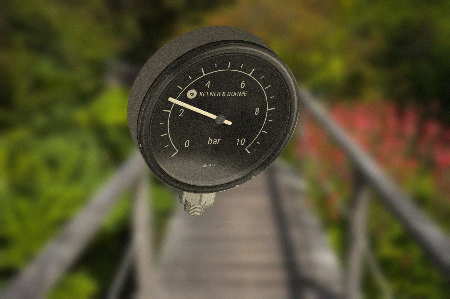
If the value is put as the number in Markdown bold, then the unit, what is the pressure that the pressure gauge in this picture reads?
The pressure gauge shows **2.5** bar
